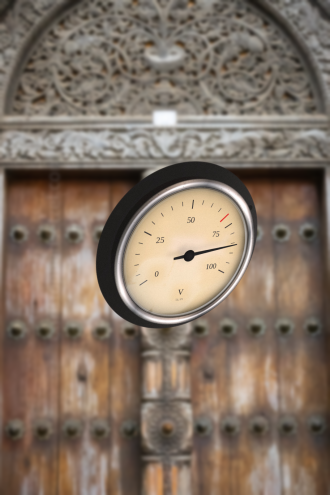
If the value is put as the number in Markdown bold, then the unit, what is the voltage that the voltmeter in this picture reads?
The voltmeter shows **85** V
